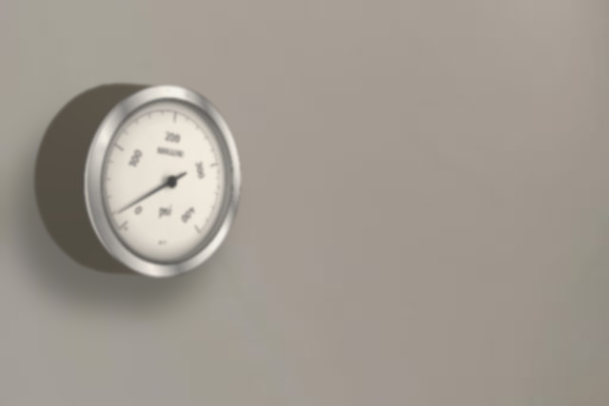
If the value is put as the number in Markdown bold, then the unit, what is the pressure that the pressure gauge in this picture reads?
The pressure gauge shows **20** psi
